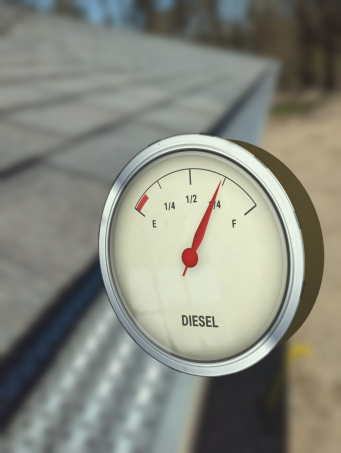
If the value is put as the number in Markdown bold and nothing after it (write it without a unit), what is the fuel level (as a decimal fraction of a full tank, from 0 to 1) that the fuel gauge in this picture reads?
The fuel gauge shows **0.75**
